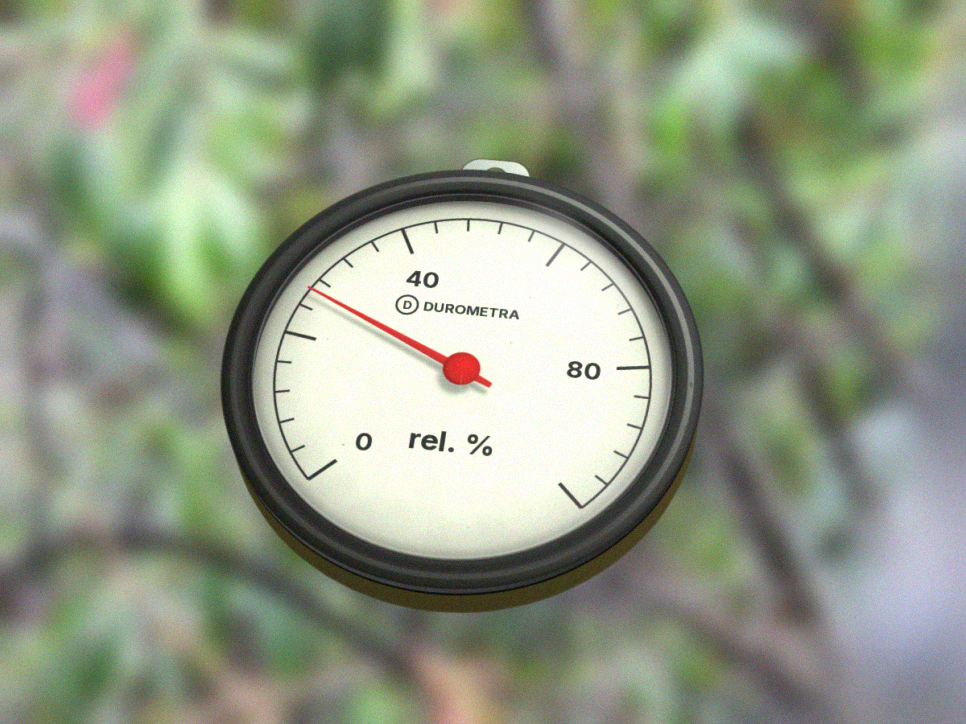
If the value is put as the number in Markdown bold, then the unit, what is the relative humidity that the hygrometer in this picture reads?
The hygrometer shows **26** %
